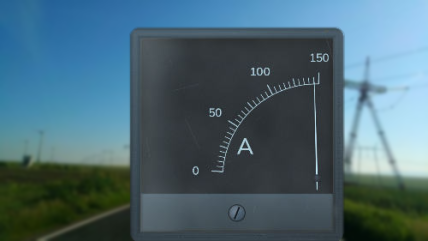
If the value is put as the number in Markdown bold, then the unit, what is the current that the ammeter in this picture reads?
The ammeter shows **145** A
